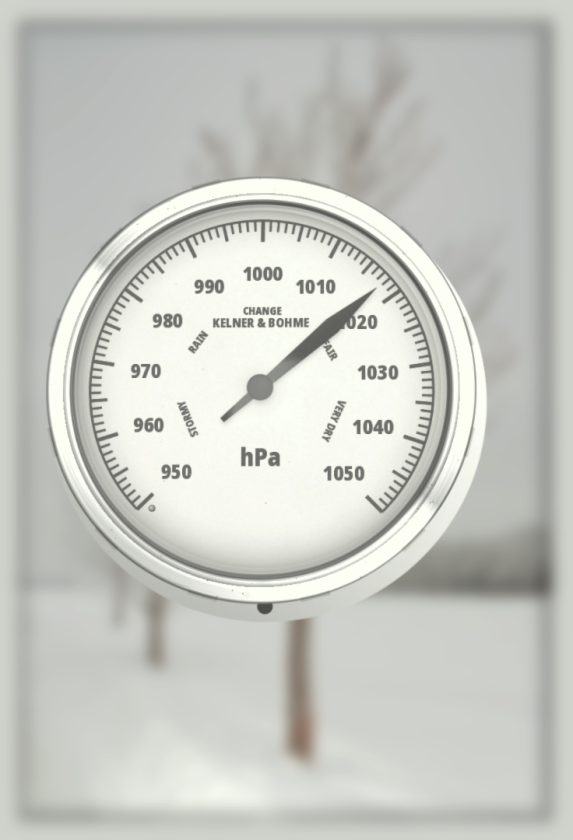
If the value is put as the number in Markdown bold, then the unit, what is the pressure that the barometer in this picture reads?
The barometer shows **1018** hPa
